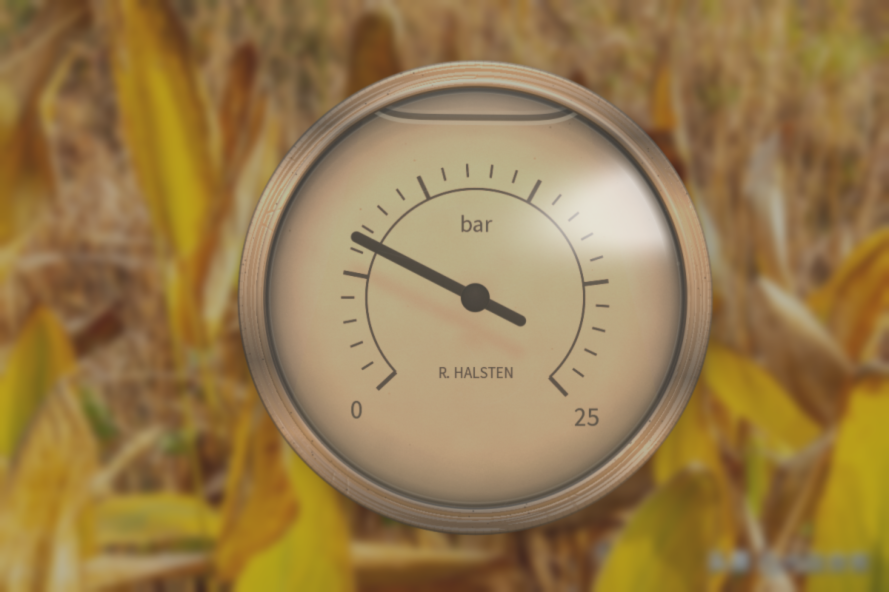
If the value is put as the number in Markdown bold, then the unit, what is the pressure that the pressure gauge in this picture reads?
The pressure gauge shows **6.5** bar
